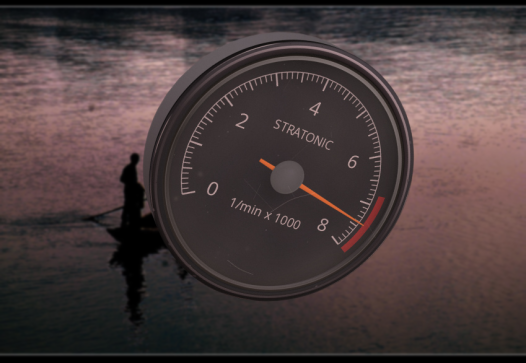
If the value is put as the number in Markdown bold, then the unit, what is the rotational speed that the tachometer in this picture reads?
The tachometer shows **7400** rpm
